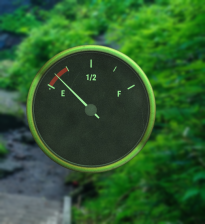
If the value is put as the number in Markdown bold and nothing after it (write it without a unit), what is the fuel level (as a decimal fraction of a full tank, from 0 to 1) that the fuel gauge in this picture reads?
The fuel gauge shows **0.125**
